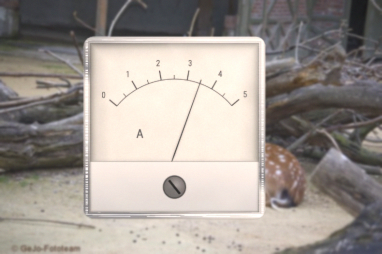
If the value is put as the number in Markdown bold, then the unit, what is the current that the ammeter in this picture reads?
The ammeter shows **3.5** A
